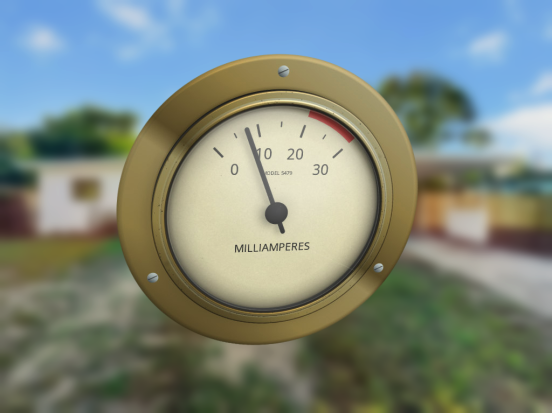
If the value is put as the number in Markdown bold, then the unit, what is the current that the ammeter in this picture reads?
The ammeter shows **7.5** mA
